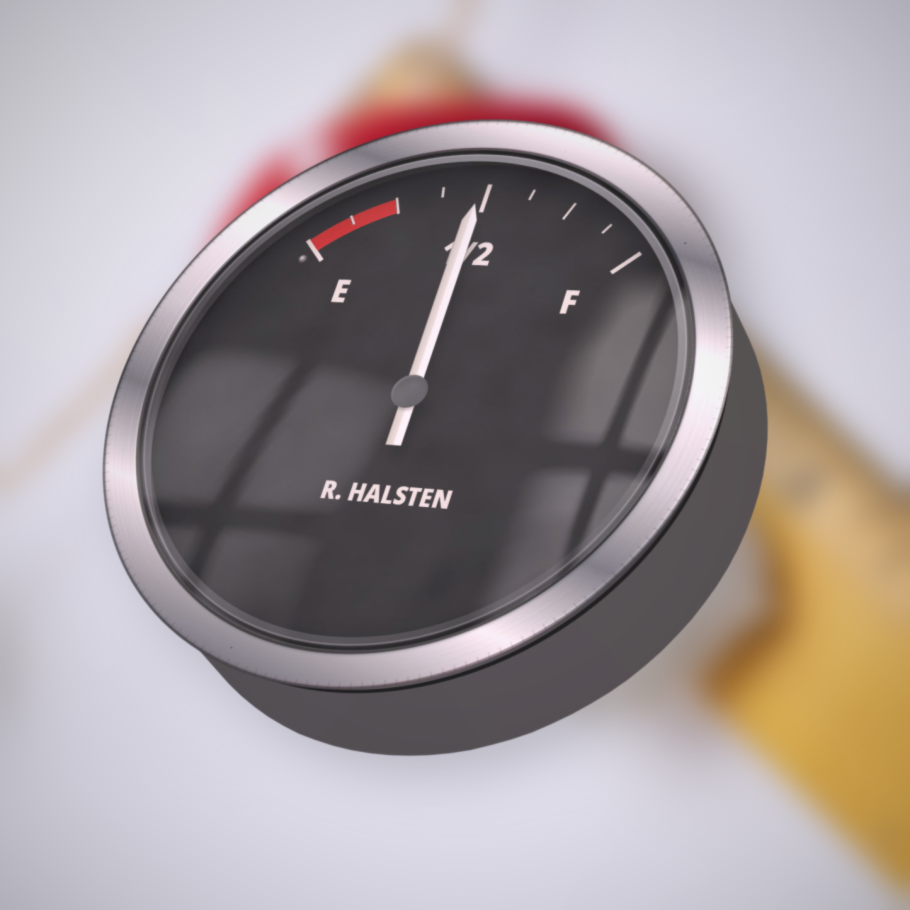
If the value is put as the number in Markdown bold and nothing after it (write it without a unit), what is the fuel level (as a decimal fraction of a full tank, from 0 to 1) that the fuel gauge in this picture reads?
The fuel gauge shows **0.5**
